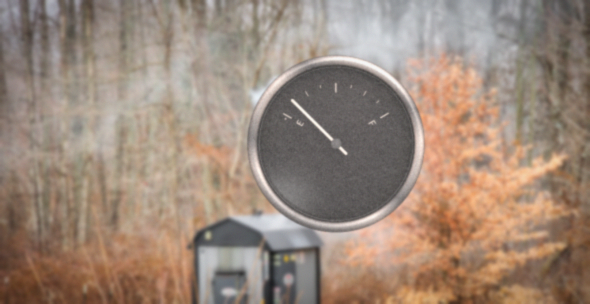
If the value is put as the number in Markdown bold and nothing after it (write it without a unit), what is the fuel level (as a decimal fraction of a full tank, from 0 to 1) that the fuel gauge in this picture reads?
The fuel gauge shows **0.125**
